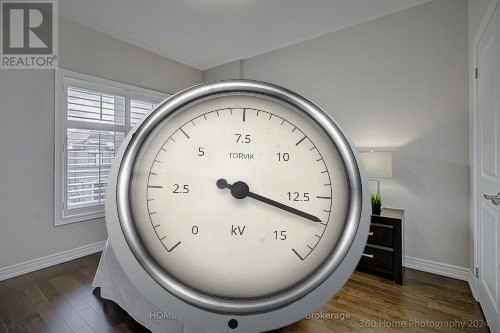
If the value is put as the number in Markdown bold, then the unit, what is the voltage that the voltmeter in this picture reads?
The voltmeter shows **13.5** kV
